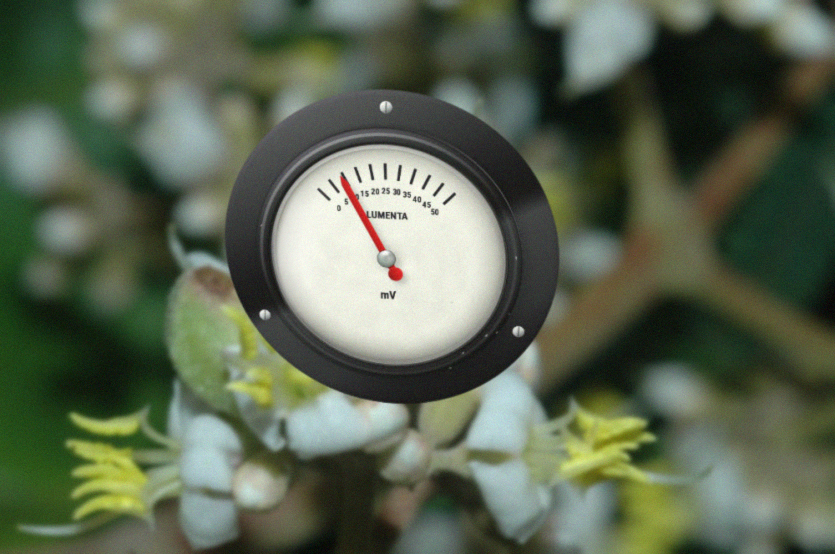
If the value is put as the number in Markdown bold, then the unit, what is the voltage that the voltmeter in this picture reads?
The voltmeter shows **10** mV
